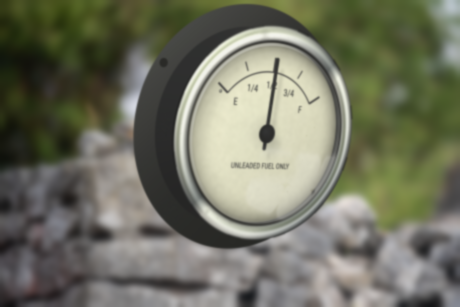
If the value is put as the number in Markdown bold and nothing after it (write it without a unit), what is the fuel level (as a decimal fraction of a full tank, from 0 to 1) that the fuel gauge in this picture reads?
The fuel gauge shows **0.5**
